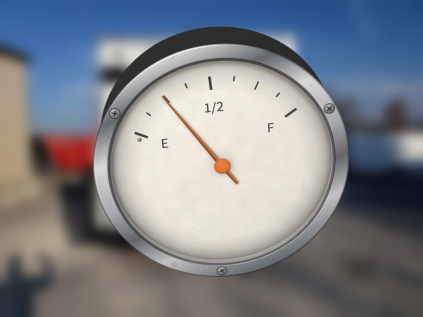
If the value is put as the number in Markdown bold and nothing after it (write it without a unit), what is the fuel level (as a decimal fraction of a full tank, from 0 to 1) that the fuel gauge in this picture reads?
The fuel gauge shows **0.25**
